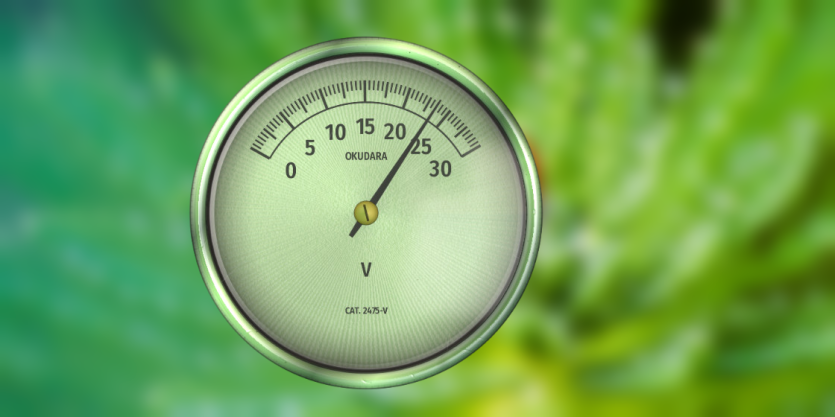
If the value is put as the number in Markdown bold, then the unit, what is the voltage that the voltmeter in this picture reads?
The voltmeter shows **23.5** V
